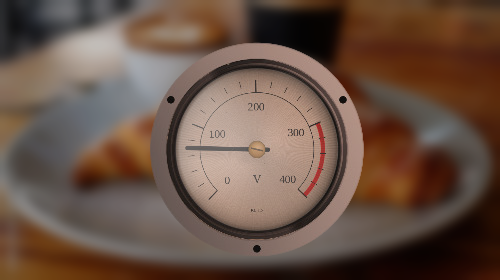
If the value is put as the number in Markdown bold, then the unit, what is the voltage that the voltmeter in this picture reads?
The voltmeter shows **70** V
